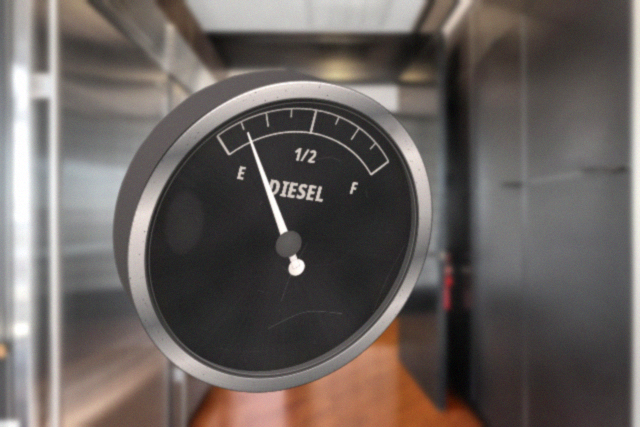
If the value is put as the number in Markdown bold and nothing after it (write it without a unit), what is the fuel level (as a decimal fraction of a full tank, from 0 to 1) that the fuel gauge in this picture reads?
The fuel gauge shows **0.125**
